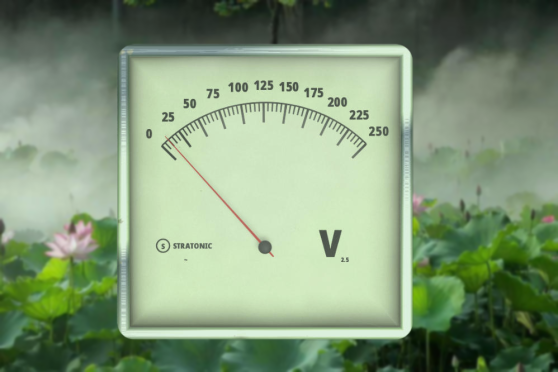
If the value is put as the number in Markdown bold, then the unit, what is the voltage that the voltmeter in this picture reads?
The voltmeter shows **10** V
